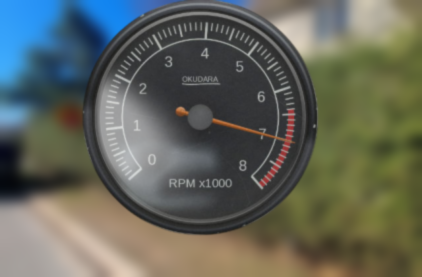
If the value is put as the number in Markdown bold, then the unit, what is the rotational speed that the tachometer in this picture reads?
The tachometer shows **7000** rpm
